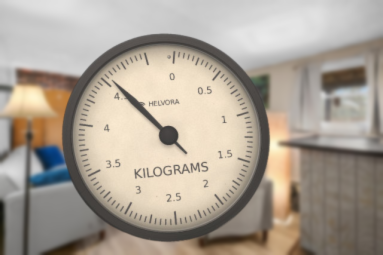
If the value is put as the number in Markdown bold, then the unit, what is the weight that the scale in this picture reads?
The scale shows **4.55** kg
